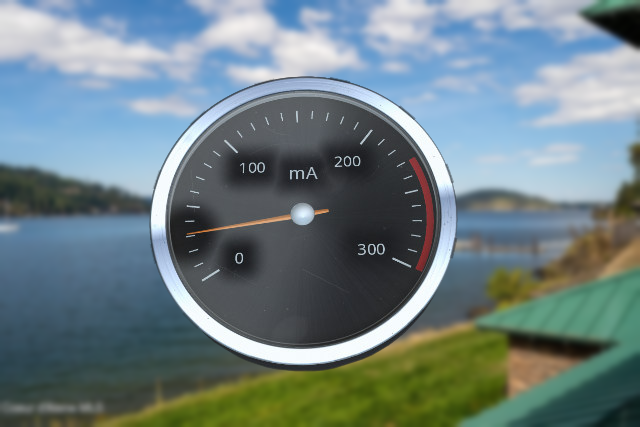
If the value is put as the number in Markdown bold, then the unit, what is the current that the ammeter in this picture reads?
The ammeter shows **30** mA
